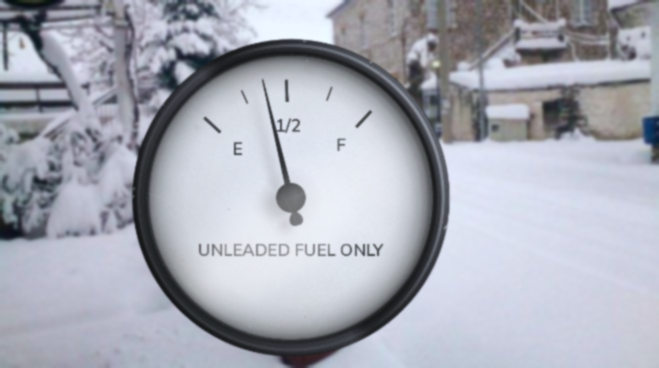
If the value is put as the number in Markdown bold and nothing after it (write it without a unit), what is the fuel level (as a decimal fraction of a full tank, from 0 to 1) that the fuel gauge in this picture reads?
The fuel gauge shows **0.375**
